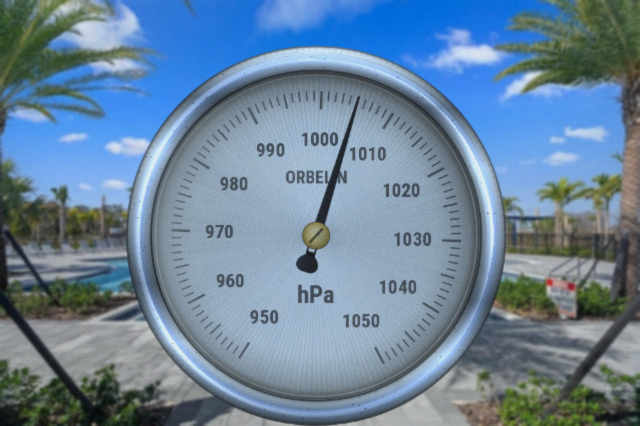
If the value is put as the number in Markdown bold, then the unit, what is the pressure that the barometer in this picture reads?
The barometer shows **1005** hPa
